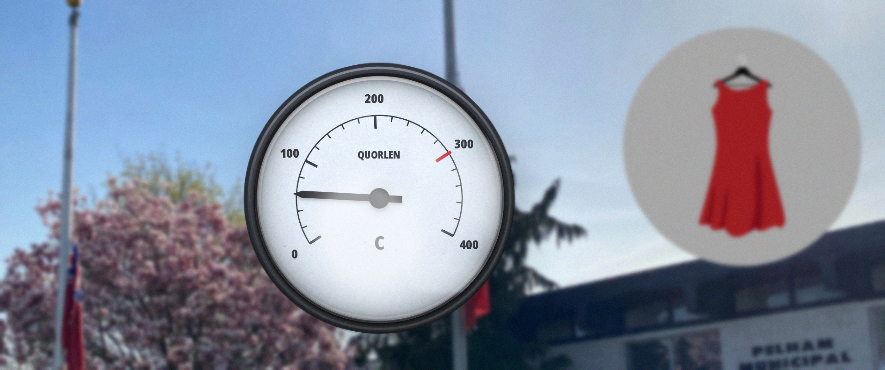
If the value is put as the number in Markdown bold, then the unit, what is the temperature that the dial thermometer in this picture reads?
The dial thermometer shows **60** °C
